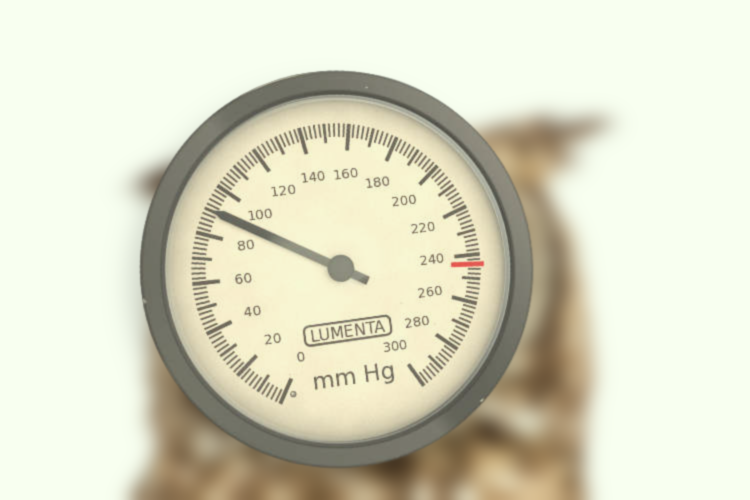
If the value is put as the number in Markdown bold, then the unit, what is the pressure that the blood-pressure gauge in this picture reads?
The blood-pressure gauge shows **90** mmHg
